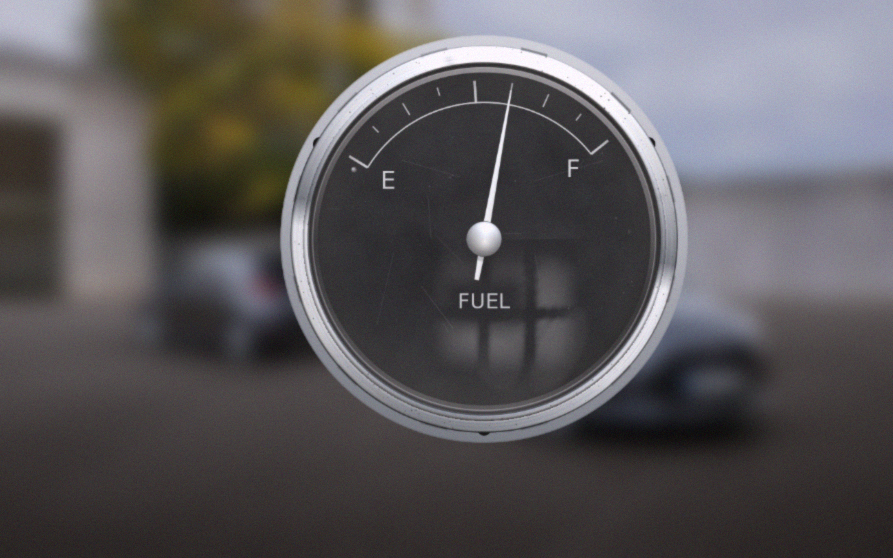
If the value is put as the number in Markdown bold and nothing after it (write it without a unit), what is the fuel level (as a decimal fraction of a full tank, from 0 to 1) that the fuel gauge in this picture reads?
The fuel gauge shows **0.625**
